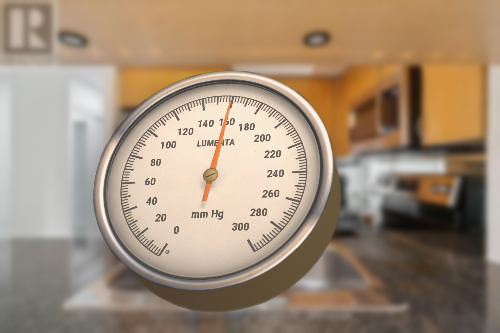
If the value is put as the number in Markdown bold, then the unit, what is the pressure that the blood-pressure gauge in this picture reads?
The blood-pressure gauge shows **160** mmHg
